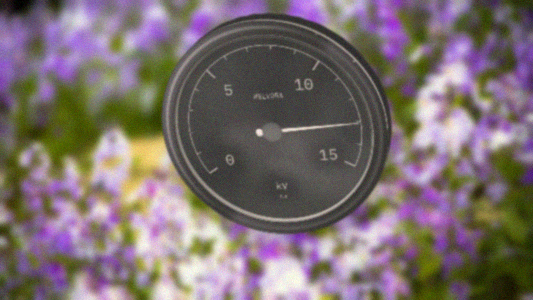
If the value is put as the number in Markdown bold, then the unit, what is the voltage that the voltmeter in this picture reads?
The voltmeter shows **13** kV
